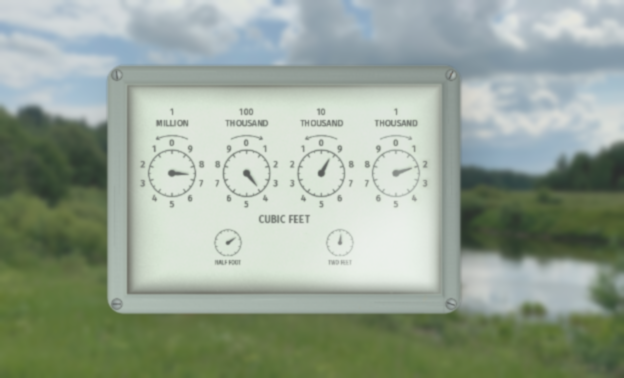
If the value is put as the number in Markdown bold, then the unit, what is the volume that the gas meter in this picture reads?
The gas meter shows **739200** ft³
